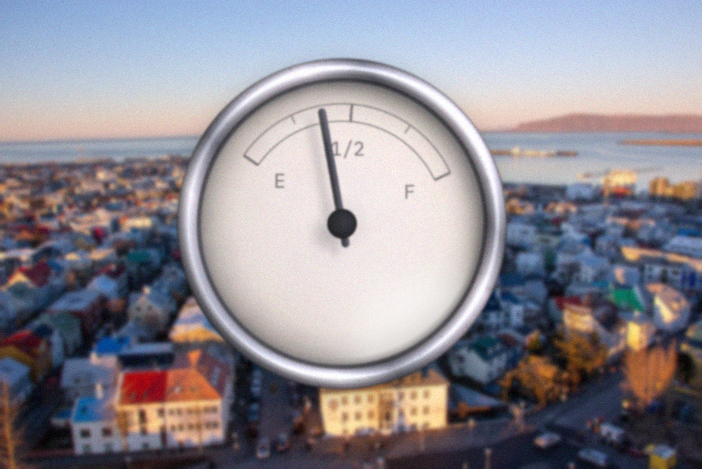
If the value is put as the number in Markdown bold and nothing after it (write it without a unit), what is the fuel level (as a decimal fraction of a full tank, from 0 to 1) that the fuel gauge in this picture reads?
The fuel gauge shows **0.375**
